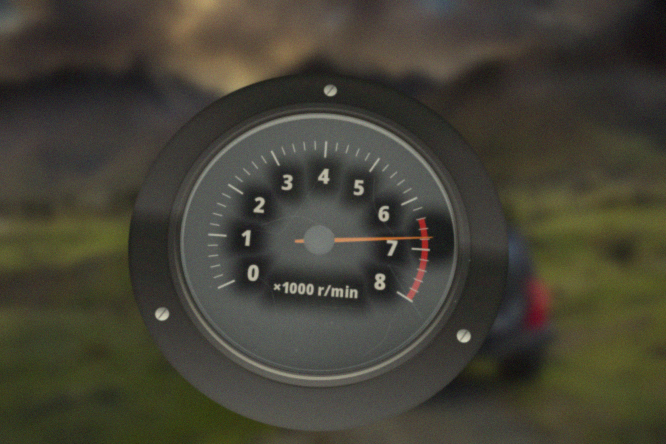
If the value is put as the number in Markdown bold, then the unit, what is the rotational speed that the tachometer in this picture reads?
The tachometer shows **6800** rpm
